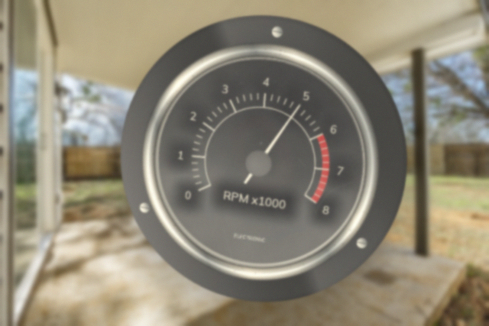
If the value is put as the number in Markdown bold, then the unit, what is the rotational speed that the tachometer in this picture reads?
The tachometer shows **5000** rpm
